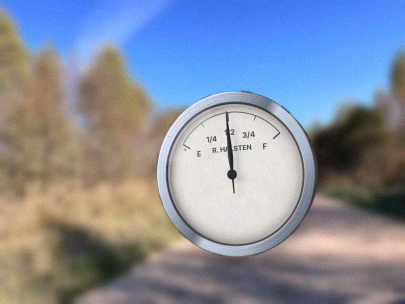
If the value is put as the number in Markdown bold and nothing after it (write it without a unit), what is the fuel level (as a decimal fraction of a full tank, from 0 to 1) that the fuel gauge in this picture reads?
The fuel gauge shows **0.5**
